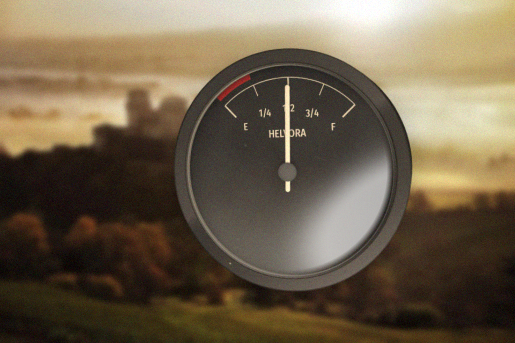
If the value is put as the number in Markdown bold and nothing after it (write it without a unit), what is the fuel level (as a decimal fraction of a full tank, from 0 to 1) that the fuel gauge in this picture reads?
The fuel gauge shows **0.5**
